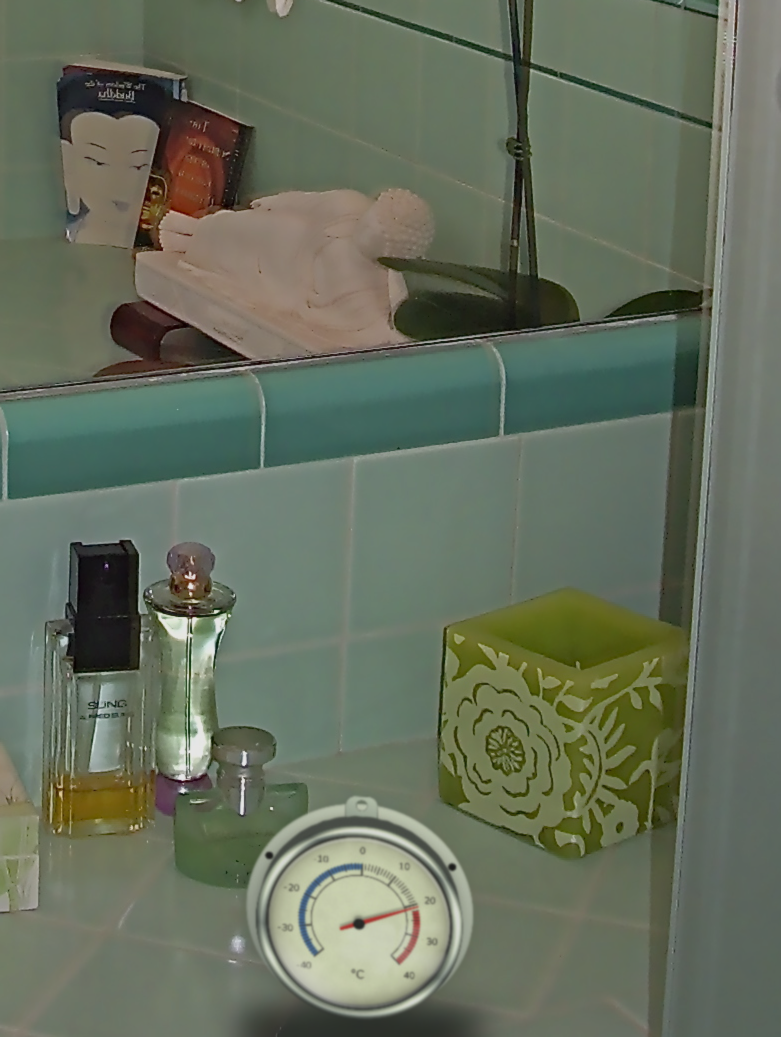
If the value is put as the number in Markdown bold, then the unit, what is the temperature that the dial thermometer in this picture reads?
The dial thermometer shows **20** °C
